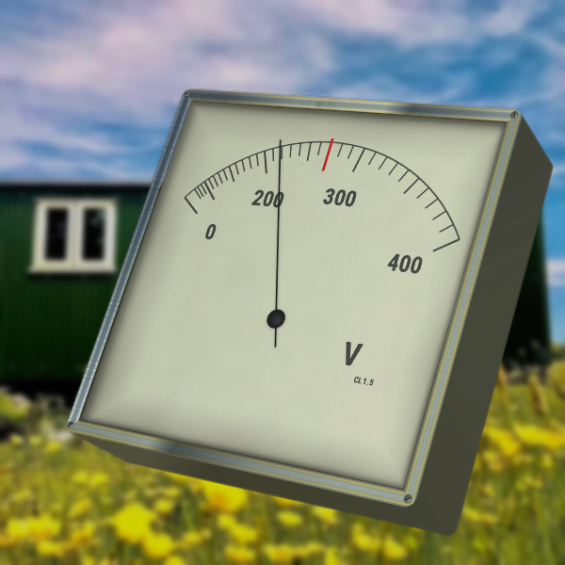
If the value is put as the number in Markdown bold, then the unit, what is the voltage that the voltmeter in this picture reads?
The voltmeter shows **220** V
